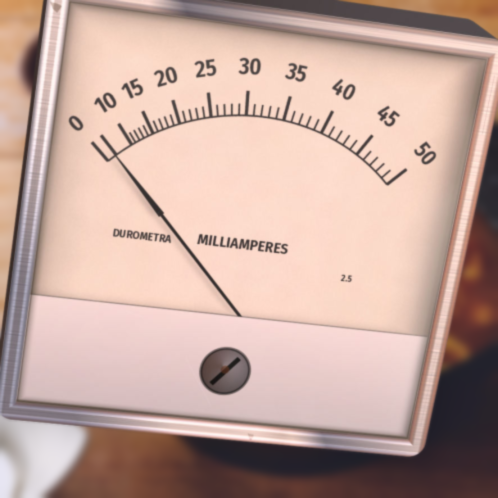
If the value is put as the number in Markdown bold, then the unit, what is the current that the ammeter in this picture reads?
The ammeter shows **5** mA
